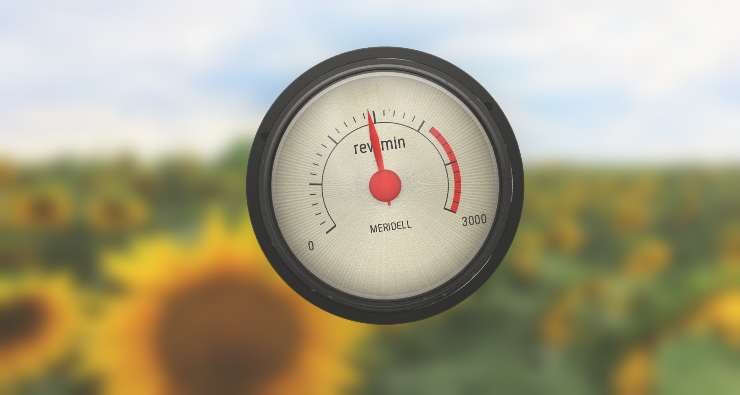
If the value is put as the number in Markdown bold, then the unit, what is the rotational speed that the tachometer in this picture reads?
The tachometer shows **1450** rpm
